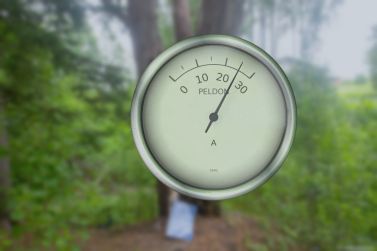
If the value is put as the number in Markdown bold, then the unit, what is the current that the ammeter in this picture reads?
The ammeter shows **25** A
